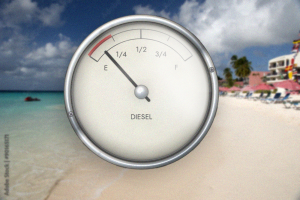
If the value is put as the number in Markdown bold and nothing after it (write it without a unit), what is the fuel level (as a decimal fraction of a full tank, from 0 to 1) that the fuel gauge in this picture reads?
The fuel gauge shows **0.125**
